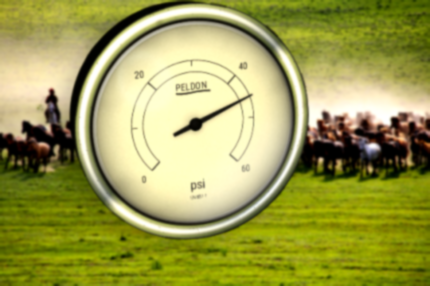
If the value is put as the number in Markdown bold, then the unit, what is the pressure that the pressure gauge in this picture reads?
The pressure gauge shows **45** psi
